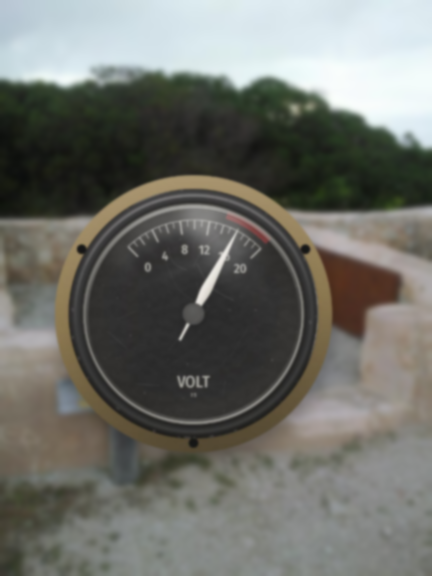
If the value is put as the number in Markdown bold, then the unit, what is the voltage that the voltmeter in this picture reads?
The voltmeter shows **16** V
